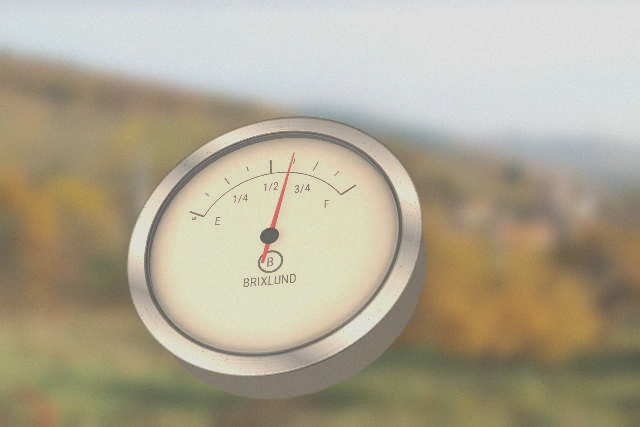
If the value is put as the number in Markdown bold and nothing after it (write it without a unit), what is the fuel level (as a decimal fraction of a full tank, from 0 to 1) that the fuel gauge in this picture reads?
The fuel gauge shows **0.625**
